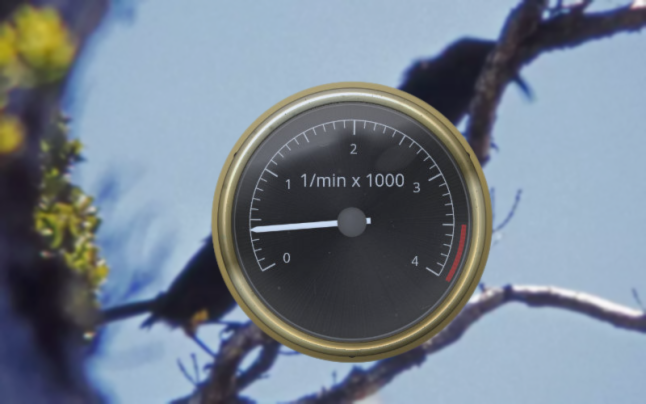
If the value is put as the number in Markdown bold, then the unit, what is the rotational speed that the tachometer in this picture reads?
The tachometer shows **400** rpm
